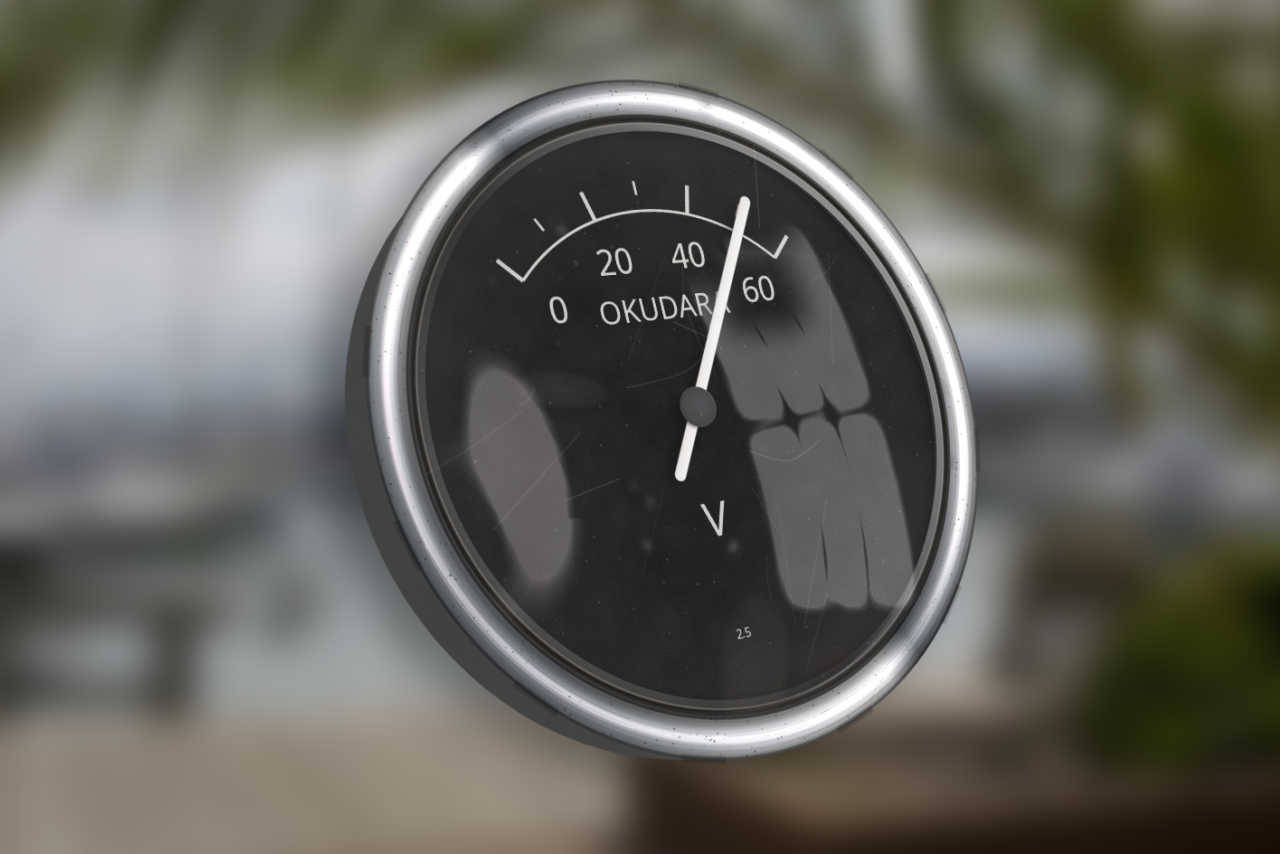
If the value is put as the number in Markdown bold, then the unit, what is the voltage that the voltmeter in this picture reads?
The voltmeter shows **50** V
